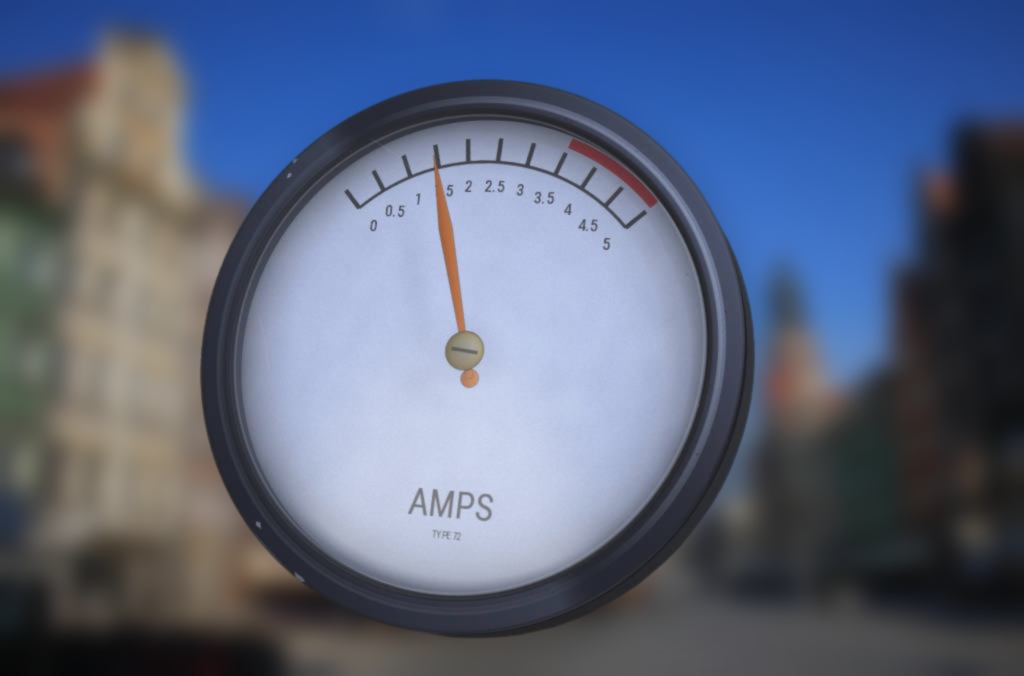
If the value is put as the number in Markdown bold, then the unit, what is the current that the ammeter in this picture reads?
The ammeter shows **1.5** A
